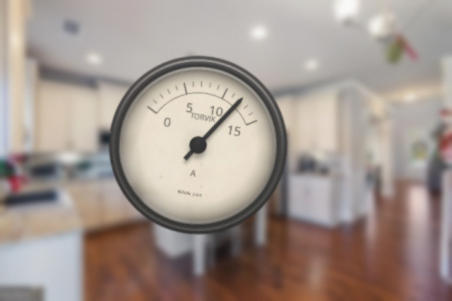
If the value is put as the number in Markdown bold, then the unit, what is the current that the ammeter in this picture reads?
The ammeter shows **12** A
